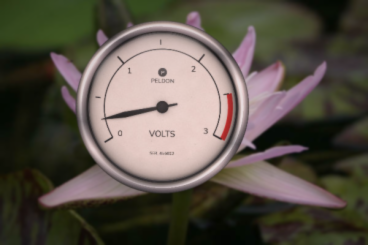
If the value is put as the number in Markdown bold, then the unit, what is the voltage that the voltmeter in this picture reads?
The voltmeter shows **0.25** V
